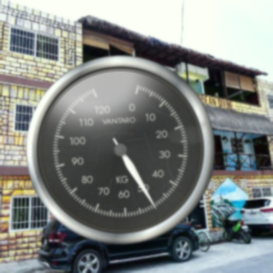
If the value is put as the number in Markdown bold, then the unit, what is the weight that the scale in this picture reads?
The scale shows **50** kg
